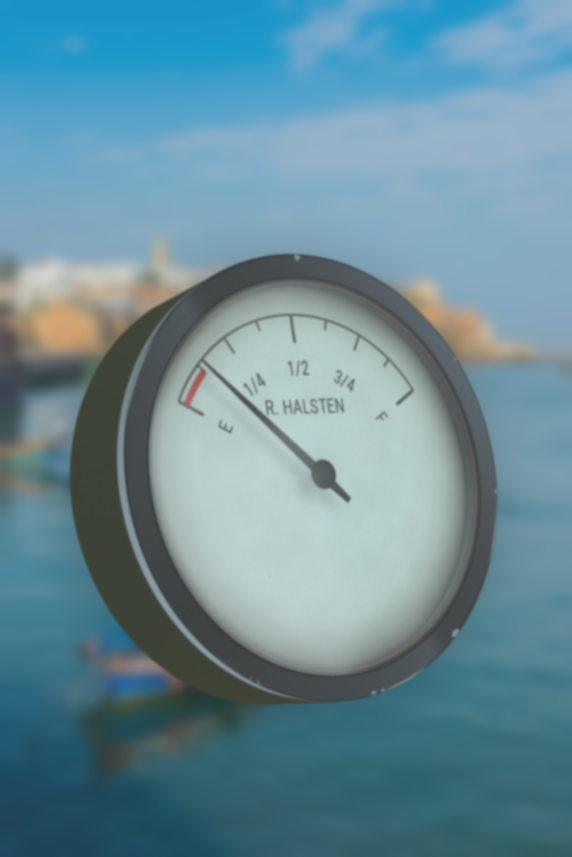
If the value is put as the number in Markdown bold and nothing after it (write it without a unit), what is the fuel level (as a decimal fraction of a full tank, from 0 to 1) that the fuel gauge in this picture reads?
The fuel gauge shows **0.125**
